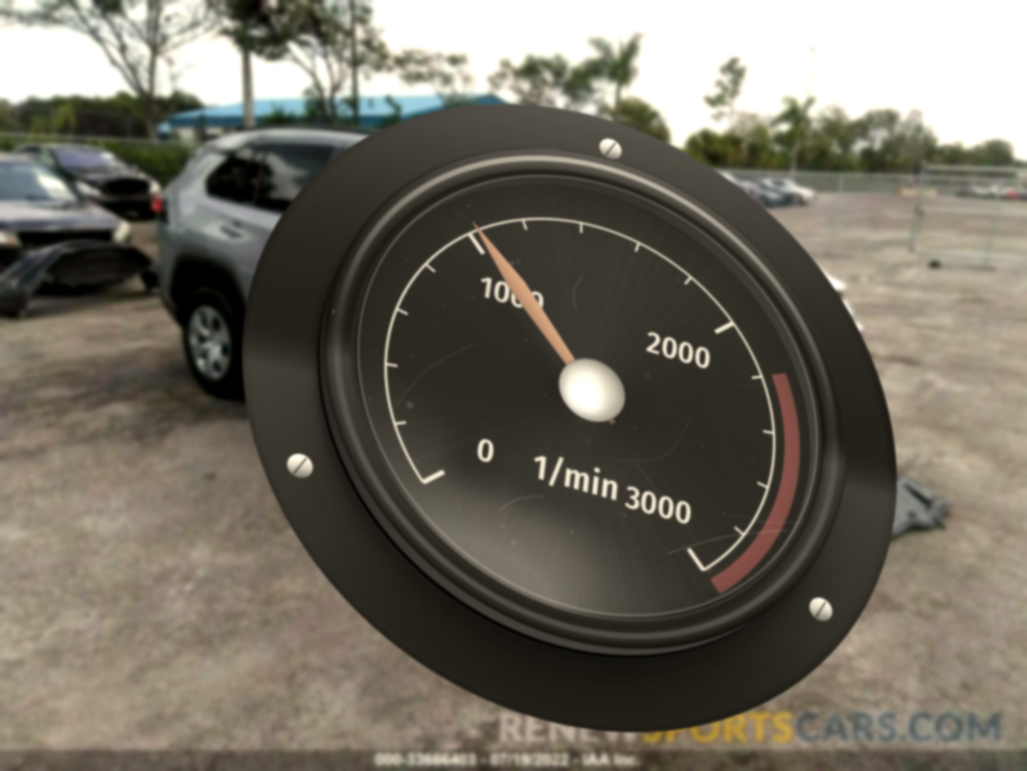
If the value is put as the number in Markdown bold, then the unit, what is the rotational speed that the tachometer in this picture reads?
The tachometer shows **1000** rpm
